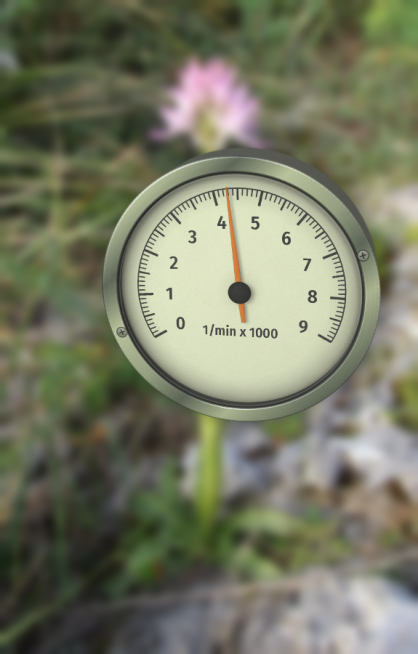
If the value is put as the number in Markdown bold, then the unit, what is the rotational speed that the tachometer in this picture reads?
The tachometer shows **4300** rpm
